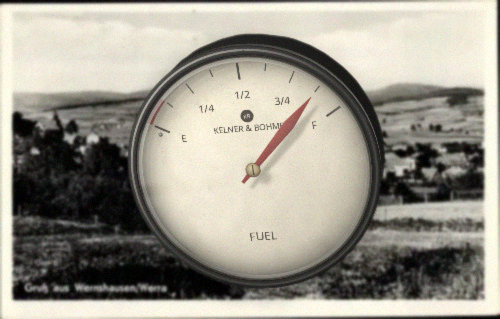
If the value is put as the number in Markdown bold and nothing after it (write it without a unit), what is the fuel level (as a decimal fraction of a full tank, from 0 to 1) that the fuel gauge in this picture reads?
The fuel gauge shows **0.875**
